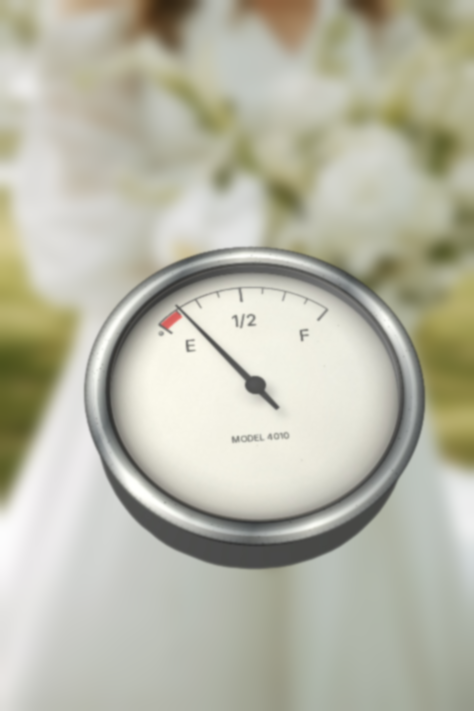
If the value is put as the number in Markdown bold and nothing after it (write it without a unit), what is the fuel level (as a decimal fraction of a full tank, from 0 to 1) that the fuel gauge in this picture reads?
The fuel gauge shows **0.125**
